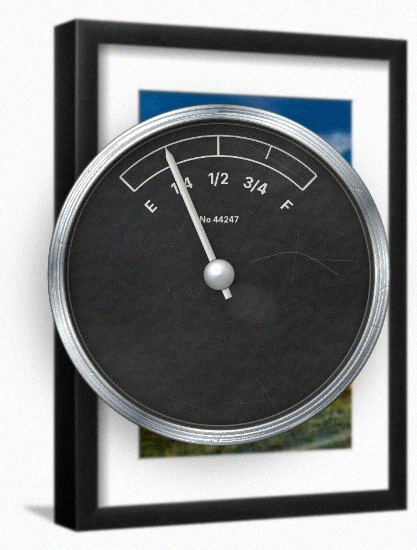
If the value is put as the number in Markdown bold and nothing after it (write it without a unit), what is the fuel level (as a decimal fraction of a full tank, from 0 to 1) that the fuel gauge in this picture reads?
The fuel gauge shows **0.25**
